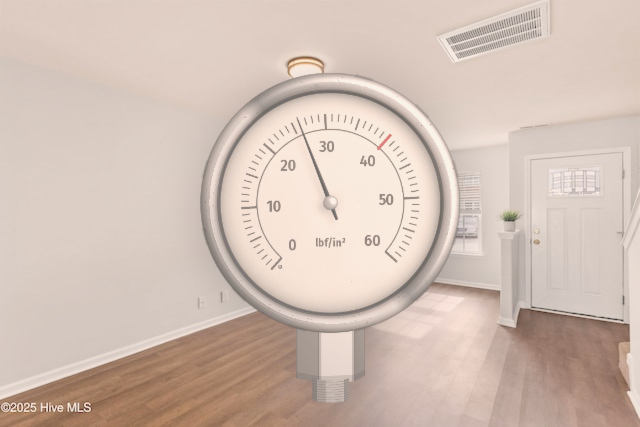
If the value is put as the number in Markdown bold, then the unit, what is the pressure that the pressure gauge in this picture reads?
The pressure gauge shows **26** psi
